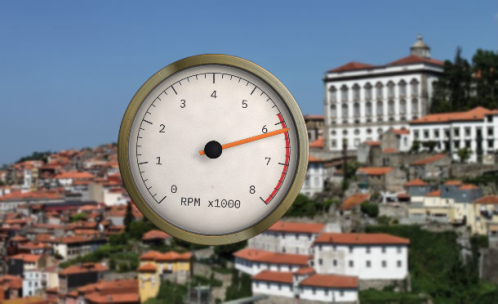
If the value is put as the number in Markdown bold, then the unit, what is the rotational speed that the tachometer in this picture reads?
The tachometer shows **6200** rpm
